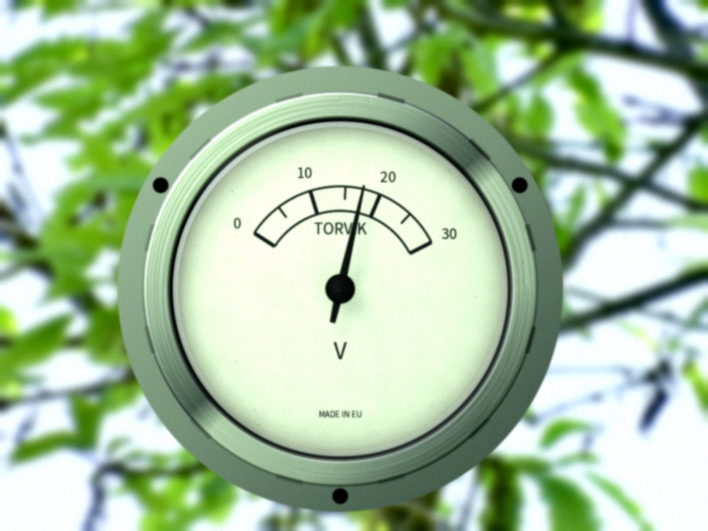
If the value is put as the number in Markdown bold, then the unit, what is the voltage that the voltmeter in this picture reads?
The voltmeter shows **17.5** V
